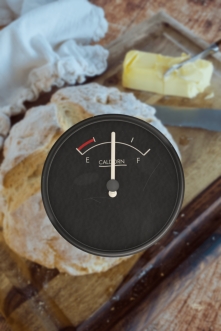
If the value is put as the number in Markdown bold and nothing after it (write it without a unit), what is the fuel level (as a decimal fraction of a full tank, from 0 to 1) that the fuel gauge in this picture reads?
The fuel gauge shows **0.5**
